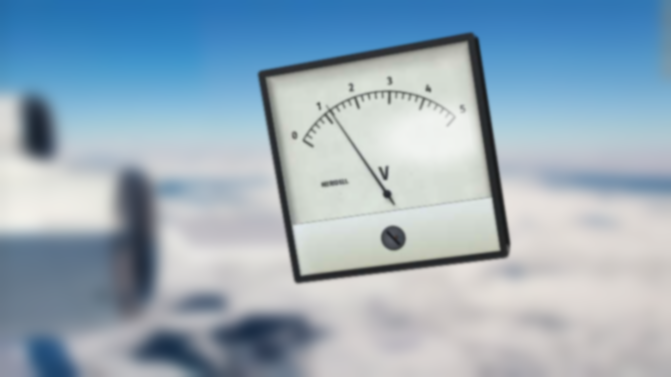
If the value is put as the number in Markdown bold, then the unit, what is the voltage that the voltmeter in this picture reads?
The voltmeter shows **1.2** V
